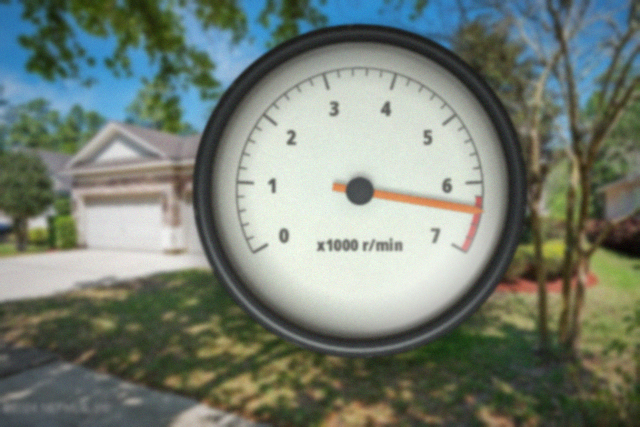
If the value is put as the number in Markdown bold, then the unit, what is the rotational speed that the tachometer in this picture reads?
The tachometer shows **6400** rpm
